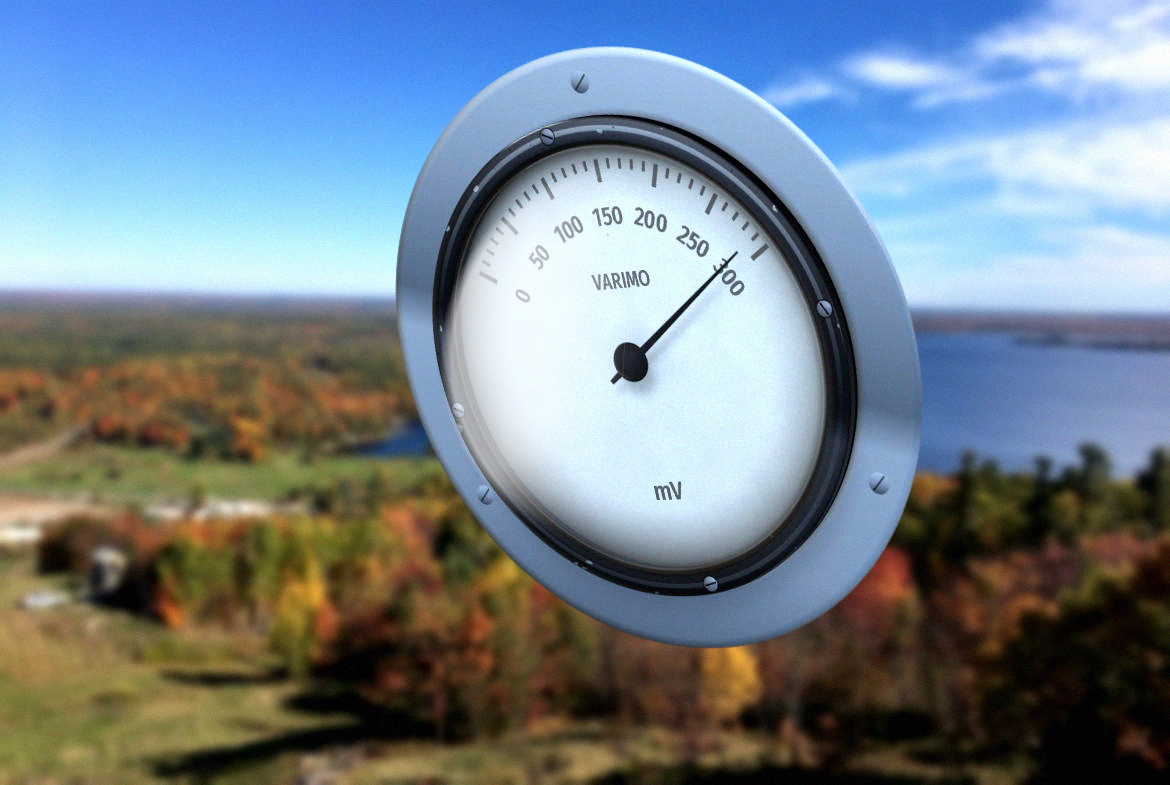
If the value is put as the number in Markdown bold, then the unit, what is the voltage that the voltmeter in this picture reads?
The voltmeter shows **290** mV
